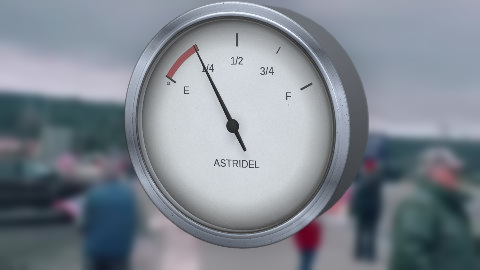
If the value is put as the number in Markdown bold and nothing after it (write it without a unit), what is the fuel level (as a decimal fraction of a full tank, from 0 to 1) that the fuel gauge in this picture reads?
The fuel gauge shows **0.25**
